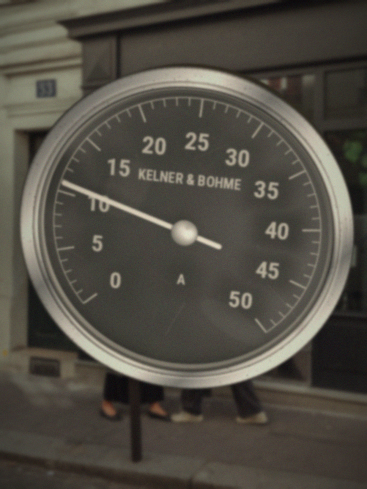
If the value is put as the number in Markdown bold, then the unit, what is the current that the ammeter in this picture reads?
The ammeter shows **11** A
